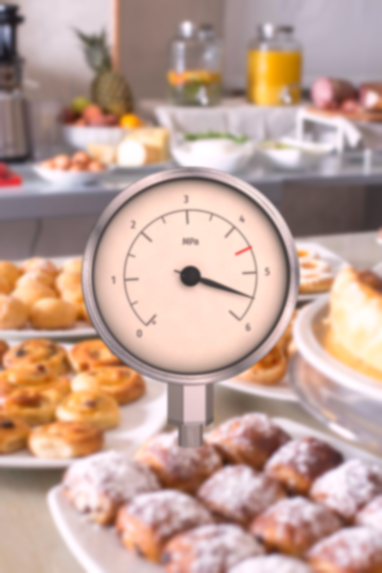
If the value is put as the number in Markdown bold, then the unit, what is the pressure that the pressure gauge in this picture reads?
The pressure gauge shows **5.5** MPa
